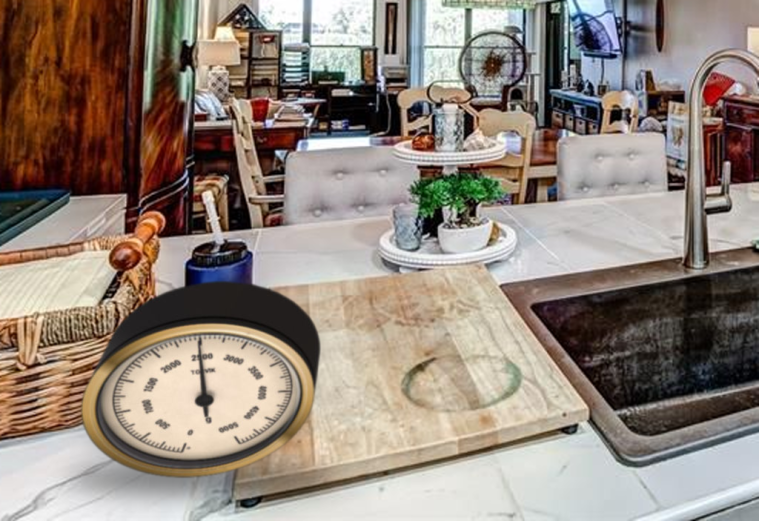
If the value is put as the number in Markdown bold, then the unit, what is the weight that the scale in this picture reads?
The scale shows **2500** g
